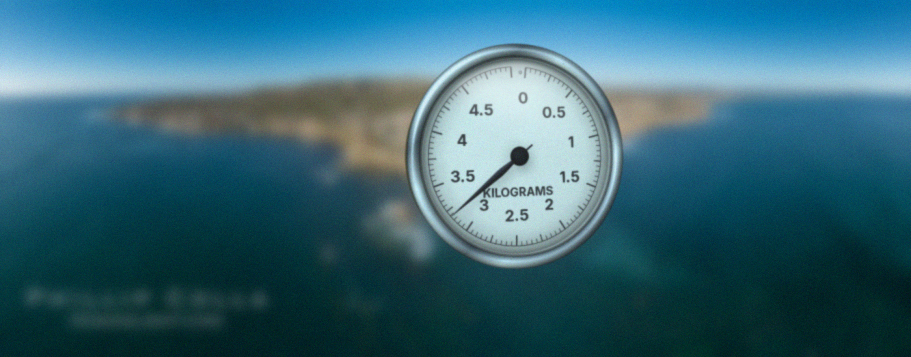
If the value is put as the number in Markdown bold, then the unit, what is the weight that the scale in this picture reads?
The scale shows **3.2** kg
